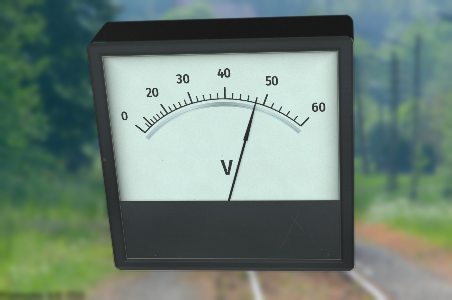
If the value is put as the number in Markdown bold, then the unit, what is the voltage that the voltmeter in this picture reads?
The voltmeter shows **48** V
